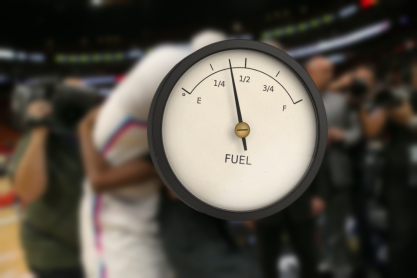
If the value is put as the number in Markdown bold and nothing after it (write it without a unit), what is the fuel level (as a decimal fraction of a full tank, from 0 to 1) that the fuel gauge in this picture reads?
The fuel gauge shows **0.375**
